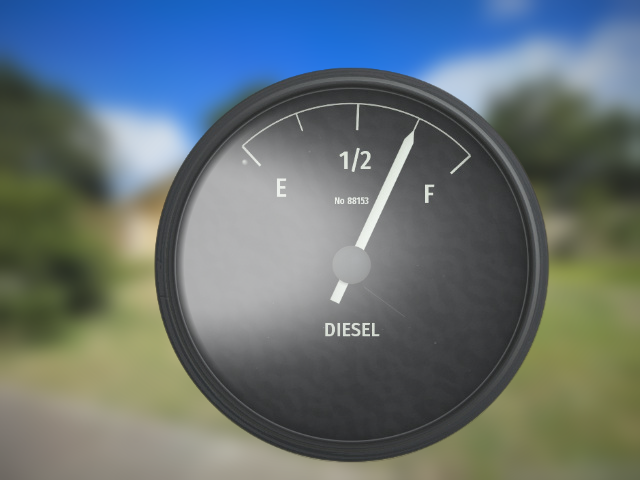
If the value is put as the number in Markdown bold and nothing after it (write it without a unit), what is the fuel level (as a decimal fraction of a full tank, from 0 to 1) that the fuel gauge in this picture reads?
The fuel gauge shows **0.75**
